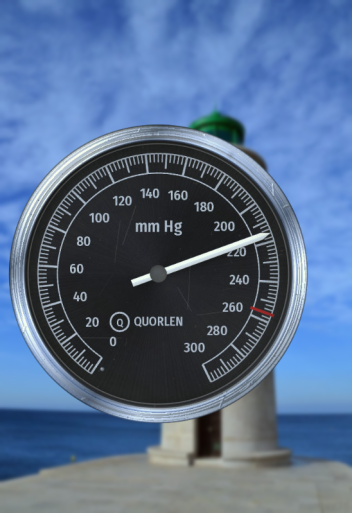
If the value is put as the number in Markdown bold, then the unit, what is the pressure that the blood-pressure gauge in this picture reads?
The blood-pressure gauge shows **216** mmHg
